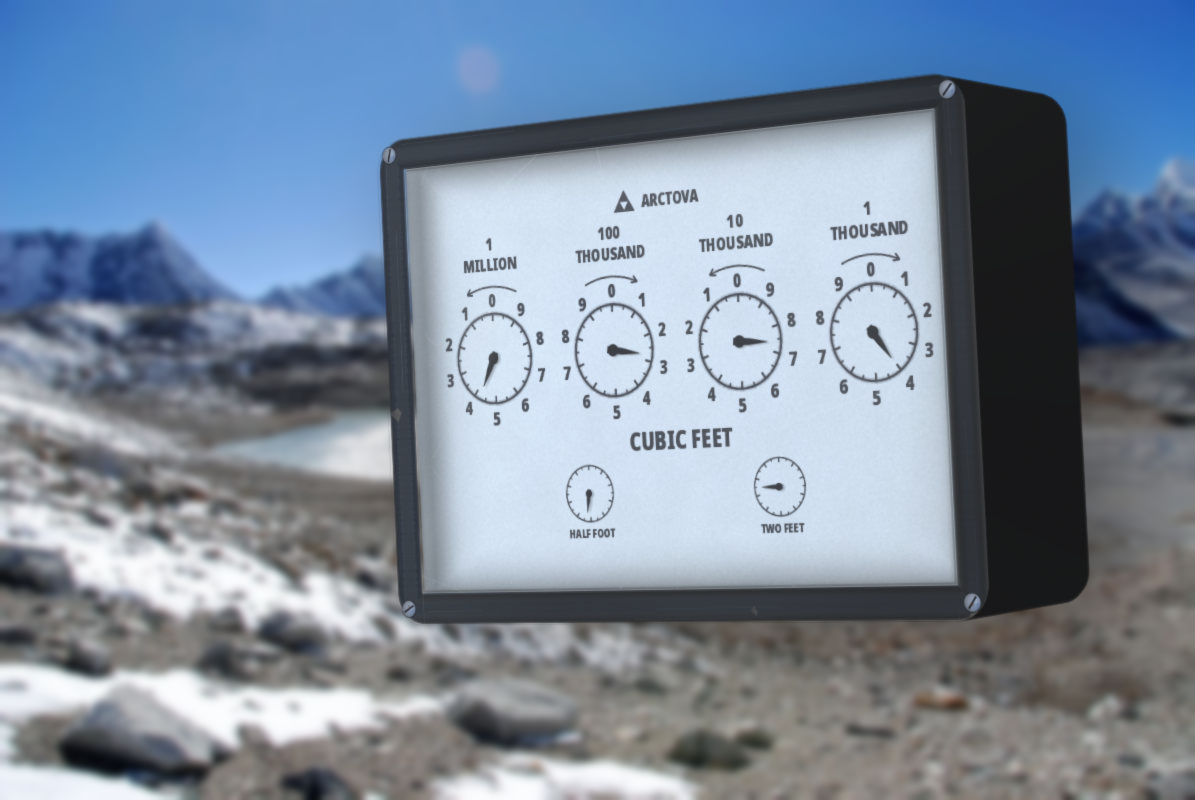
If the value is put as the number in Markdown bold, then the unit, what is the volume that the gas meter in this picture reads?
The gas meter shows **427400** ft³
